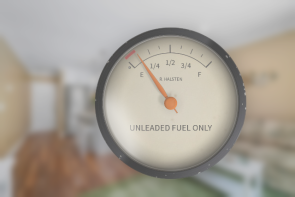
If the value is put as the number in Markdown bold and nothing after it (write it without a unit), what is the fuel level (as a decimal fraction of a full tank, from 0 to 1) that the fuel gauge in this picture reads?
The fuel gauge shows **0.125**
